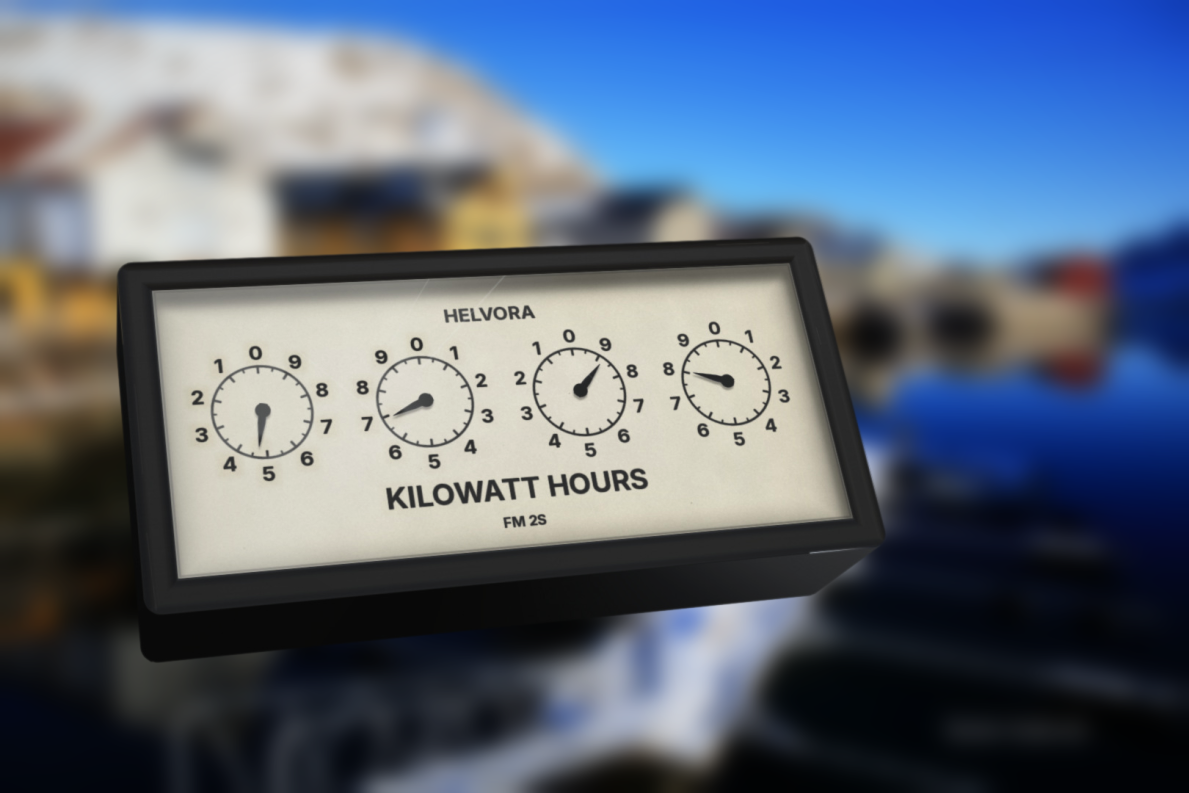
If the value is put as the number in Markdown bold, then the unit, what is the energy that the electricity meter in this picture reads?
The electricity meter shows **4688** kWh
